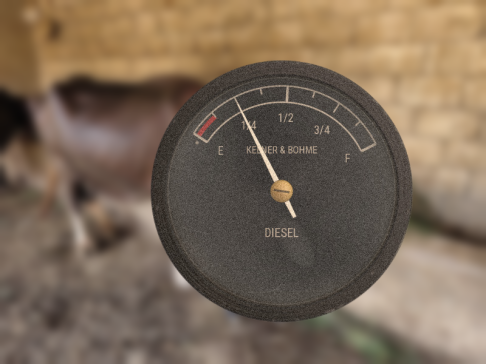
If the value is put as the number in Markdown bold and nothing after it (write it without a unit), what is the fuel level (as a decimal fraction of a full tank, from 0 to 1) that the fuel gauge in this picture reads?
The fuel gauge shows **0.25**
